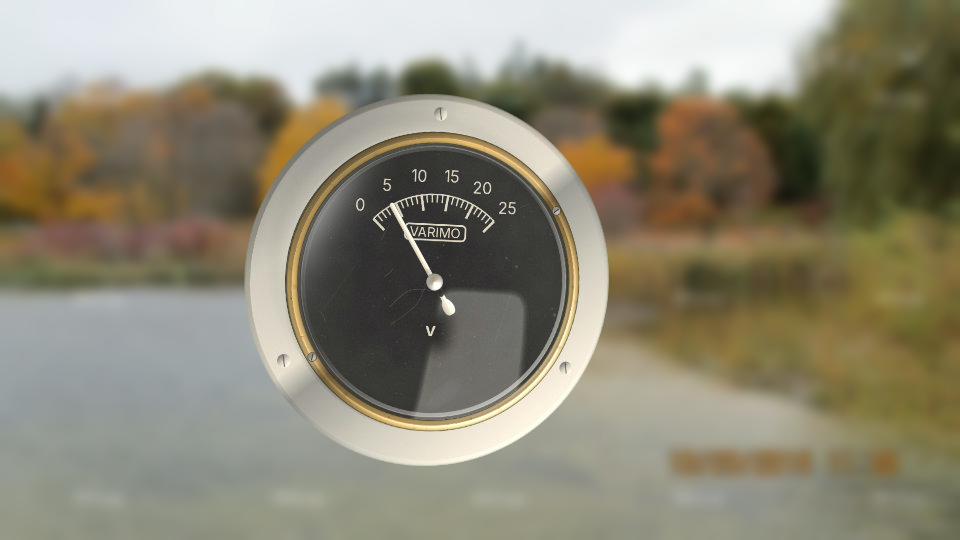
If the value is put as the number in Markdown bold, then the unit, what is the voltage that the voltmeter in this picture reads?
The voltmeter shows **4** V
